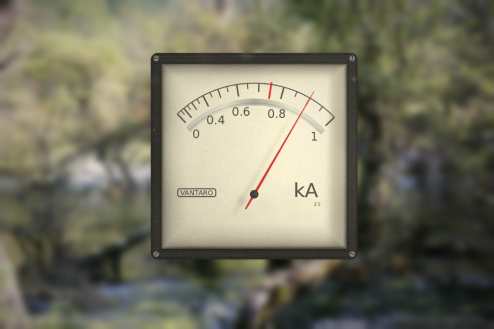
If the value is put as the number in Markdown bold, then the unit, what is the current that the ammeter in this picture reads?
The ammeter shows **0.9** kA
